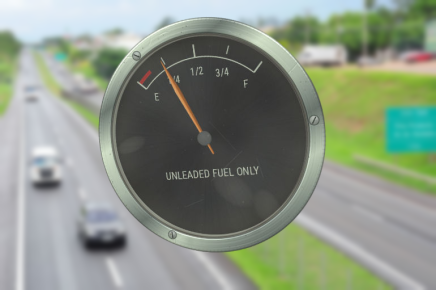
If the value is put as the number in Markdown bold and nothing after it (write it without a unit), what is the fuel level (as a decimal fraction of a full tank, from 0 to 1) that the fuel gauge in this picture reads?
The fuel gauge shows **0.25**
